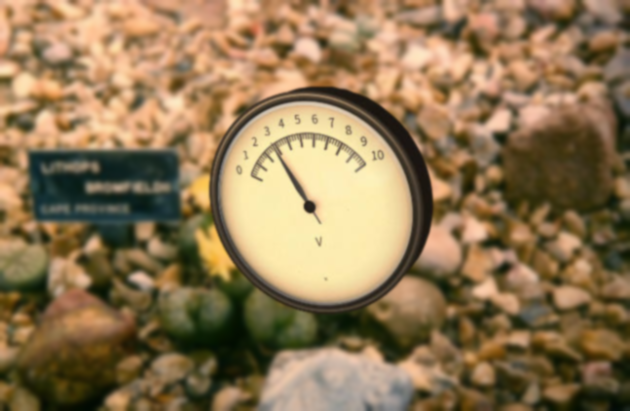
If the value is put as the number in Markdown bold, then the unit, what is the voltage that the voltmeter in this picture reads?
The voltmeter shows **3** V
